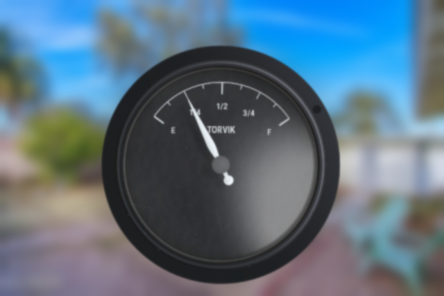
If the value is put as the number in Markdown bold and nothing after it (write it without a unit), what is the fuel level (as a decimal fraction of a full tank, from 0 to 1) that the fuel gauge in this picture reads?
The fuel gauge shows **0.25**
